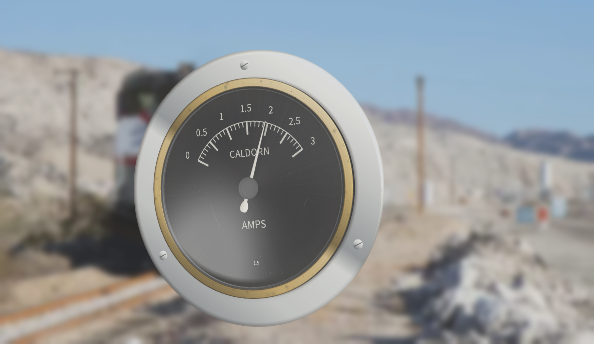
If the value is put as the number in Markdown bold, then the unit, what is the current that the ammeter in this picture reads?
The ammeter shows **2** A
